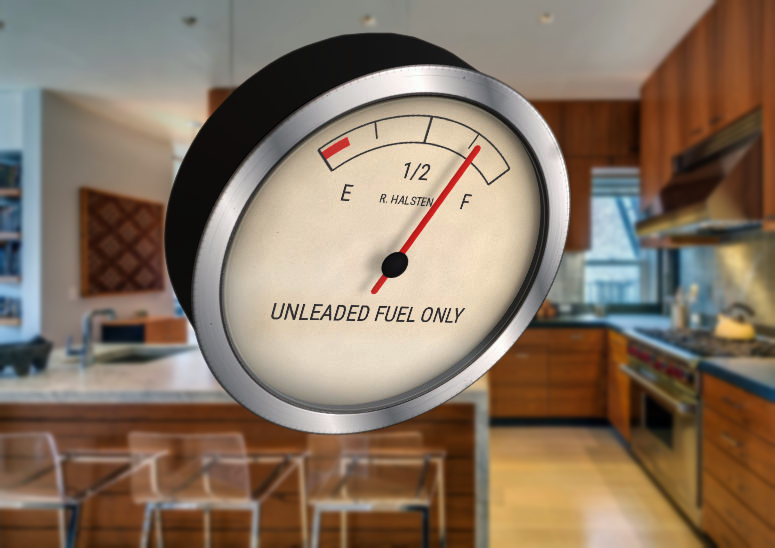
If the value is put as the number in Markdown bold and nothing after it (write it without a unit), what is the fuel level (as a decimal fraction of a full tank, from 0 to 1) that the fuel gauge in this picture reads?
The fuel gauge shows **0.75**
